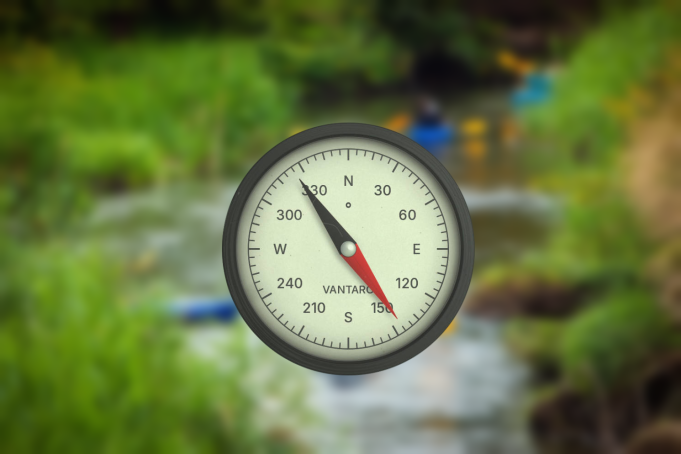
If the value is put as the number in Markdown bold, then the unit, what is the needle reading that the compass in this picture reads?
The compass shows **145** °
